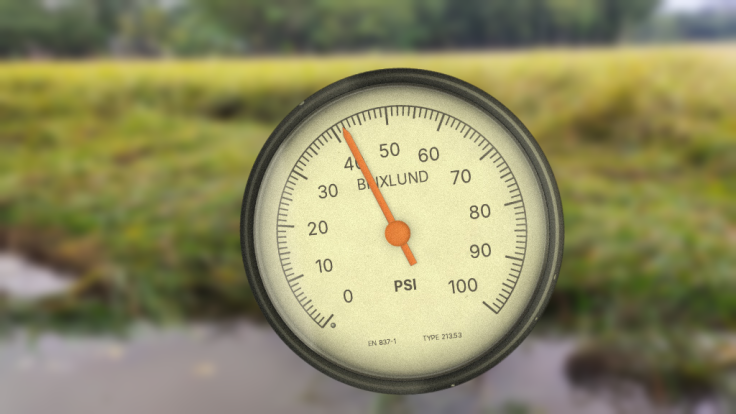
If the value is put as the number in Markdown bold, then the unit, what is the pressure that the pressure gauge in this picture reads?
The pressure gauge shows **42** psi
